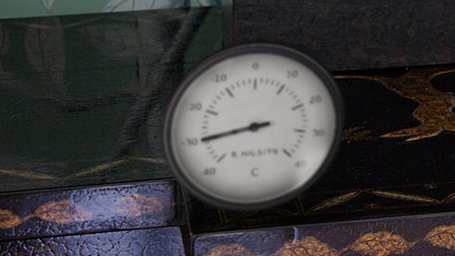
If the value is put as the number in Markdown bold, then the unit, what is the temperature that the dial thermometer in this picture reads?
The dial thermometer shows **-30** °C
